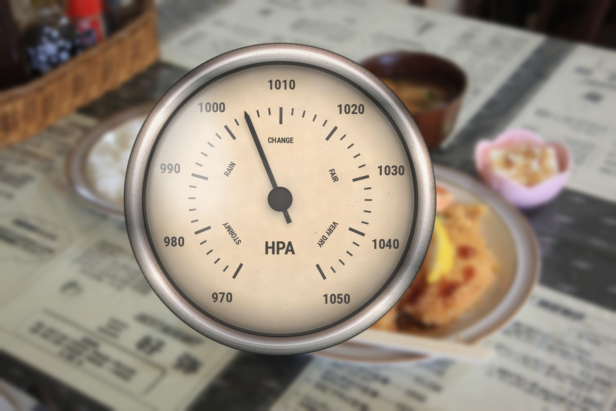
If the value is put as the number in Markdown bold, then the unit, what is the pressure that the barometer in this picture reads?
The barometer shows **1004** hPa
